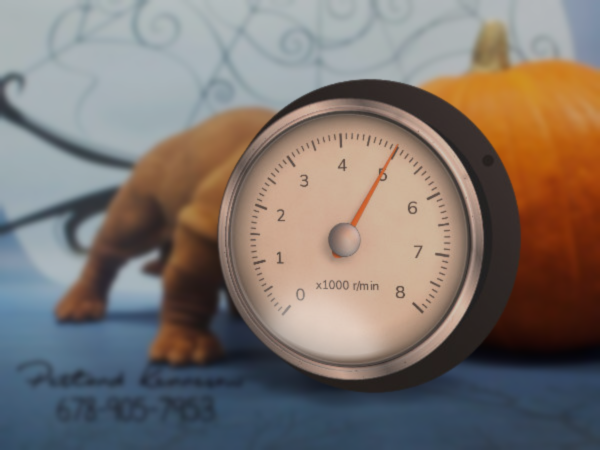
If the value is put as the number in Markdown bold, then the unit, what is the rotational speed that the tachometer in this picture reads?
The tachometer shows **5000** rpm
